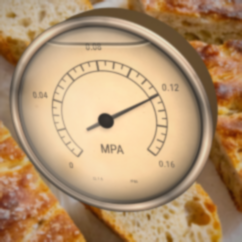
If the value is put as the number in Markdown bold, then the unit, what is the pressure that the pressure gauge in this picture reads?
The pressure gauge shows **0.12** MPa
